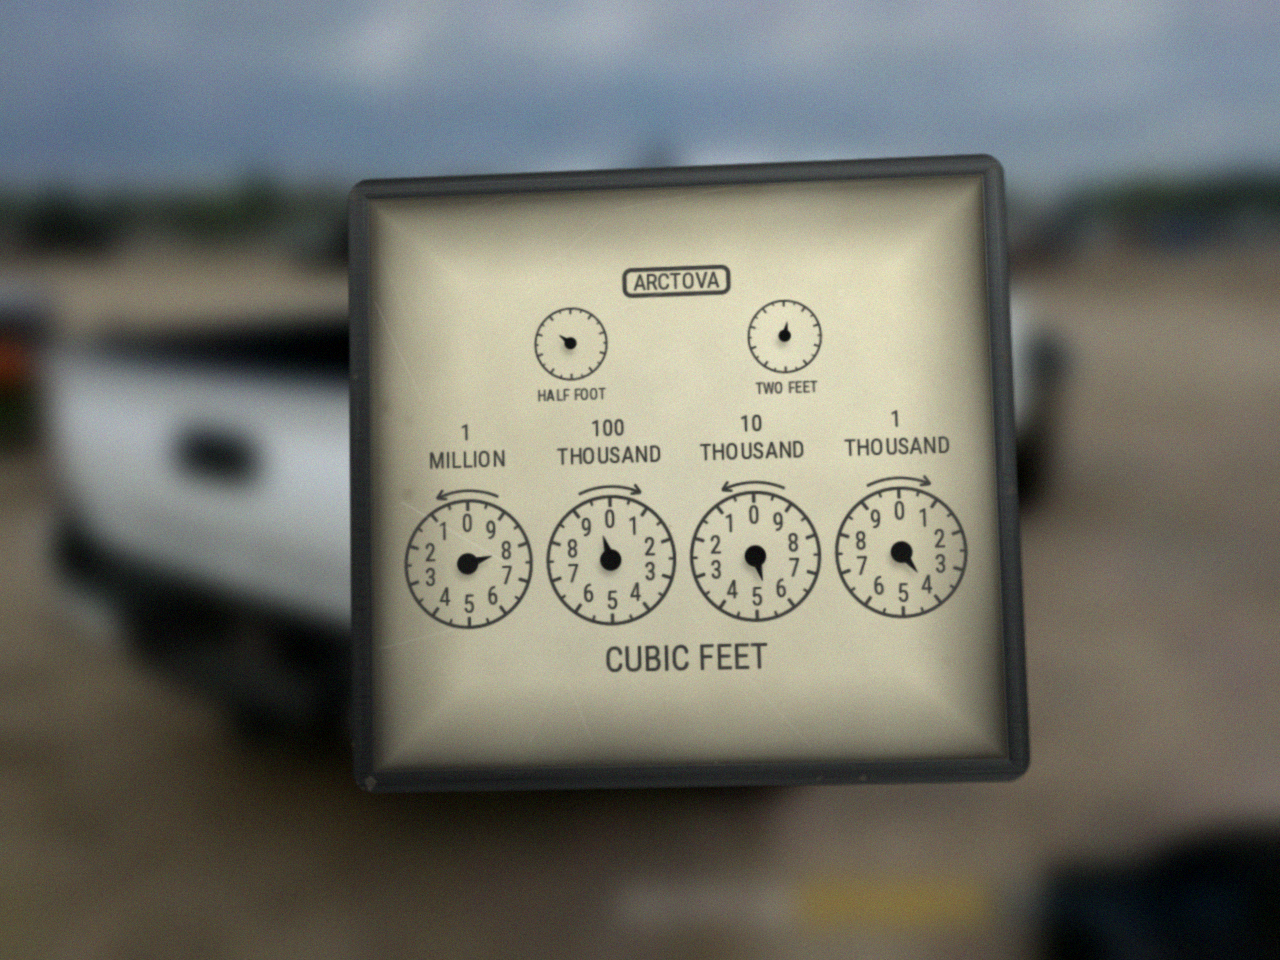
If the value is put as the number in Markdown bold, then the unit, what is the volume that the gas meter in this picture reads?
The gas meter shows **795400** ft³
